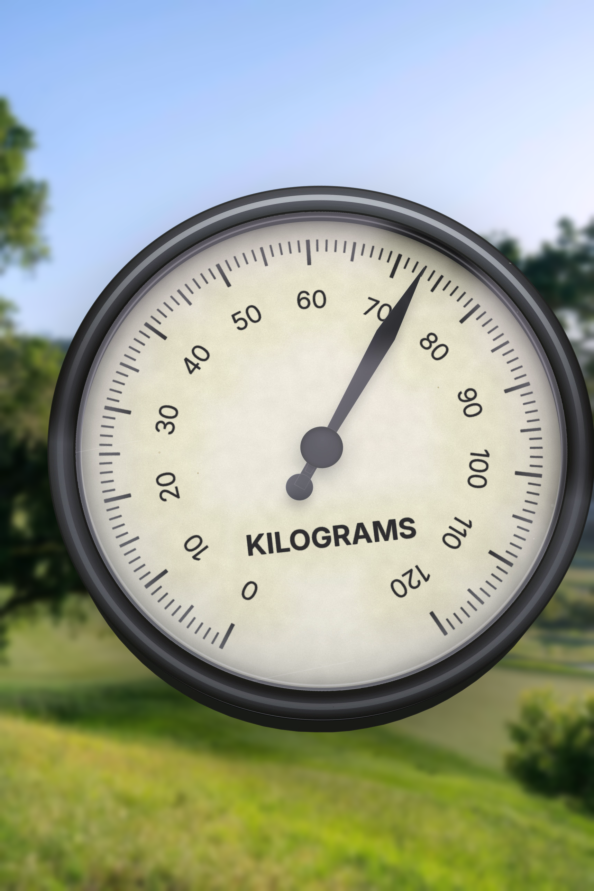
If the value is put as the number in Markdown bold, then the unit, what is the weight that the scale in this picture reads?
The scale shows **73** kg
